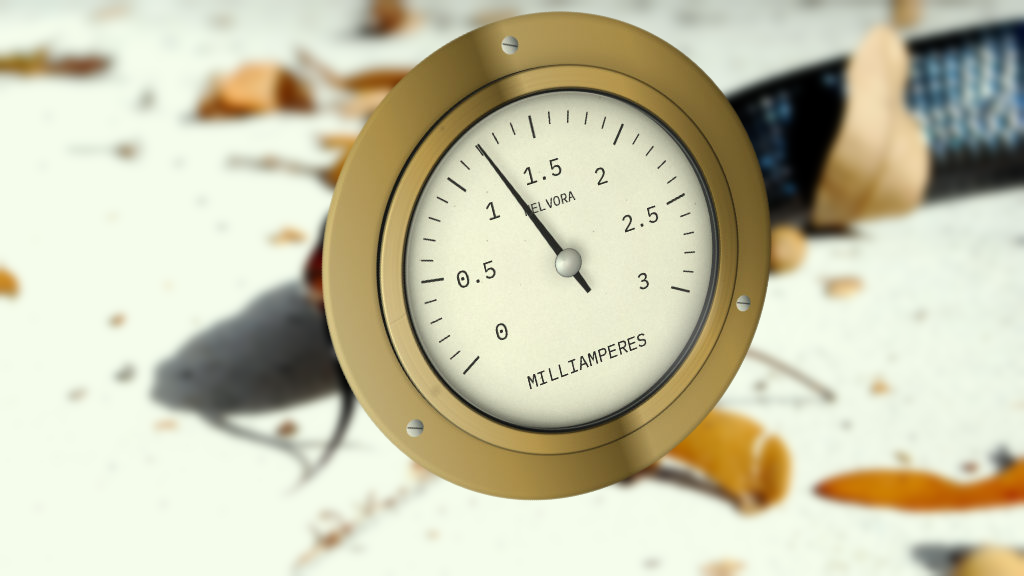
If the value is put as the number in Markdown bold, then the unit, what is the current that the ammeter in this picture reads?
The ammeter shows **1.2** mA
